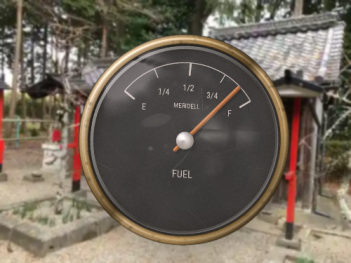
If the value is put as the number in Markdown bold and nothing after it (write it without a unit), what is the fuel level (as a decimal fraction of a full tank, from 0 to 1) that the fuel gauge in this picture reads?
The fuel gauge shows **0.875**
